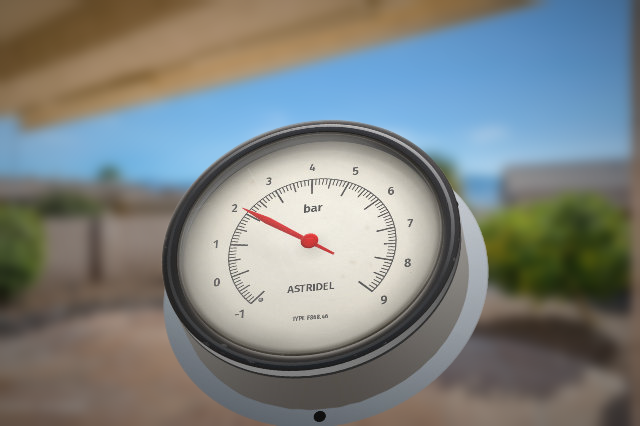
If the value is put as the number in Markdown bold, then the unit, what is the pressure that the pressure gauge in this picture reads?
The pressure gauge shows **2** bar
